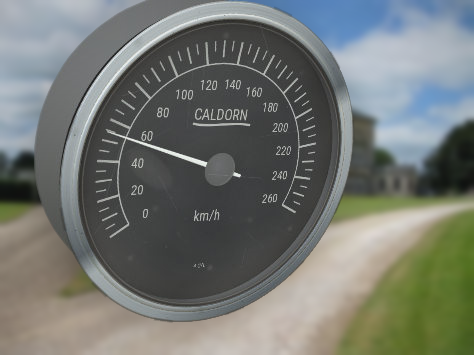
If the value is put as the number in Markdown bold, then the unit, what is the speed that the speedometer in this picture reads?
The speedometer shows **55** km/h
